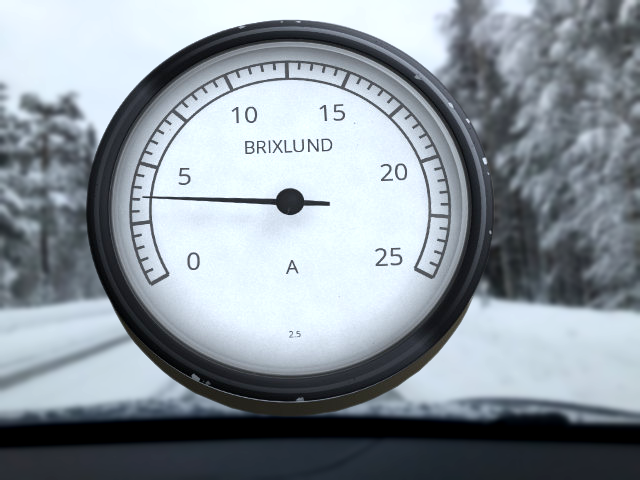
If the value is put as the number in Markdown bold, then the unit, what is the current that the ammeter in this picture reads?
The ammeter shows **3.5** A
